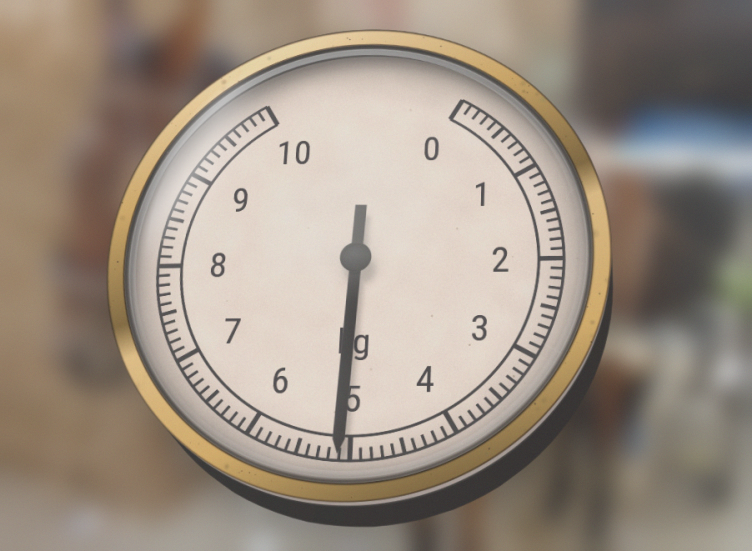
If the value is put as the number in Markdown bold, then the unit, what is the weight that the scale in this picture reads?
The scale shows **5.1** kg
